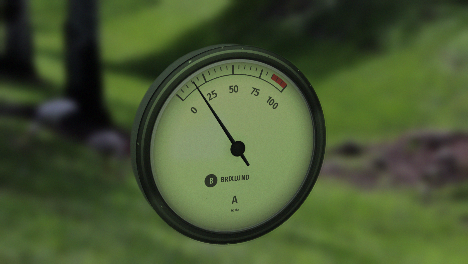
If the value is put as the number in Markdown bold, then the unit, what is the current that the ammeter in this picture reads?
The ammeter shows **15** A
